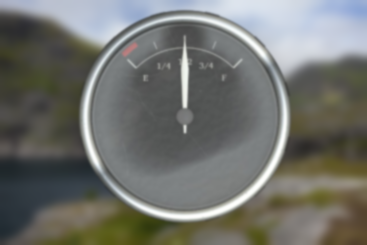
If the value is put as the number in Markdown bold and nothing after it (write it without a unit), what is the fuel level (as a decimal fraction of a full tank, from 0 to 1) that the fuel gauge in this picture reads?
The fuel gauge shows **0.5**
